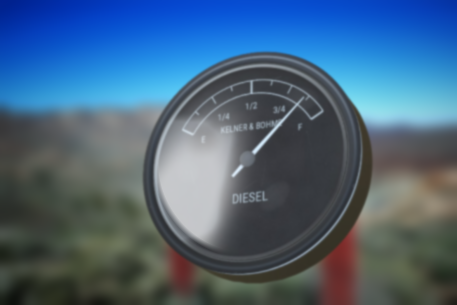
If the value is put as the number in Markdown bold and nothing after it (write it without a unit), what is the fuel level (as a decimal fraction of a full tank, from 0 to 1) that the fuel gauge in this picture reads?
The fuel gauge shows **0.875**
